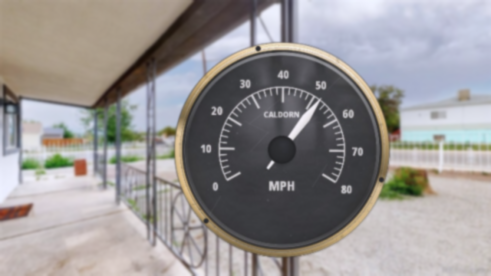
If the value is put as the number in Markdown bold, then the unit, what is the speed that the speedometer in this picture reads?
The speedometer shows **52** mph
